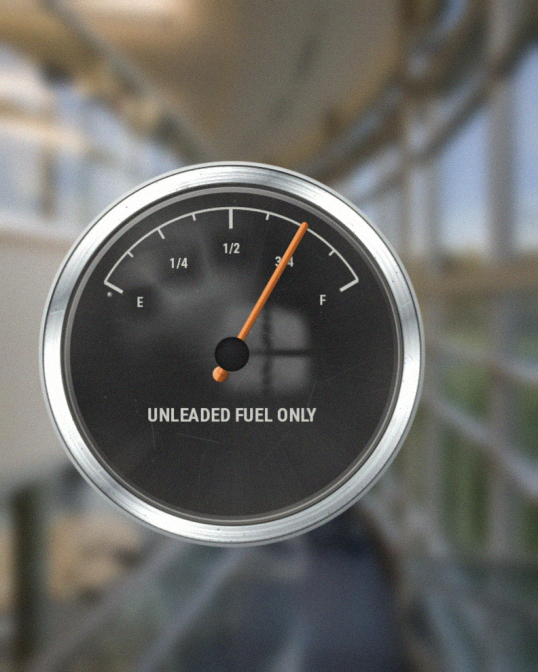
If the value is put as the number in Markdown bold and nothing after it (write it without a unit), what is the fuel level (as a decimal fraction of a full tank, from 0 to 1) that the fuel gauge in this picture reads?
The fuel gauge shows **0.75**
